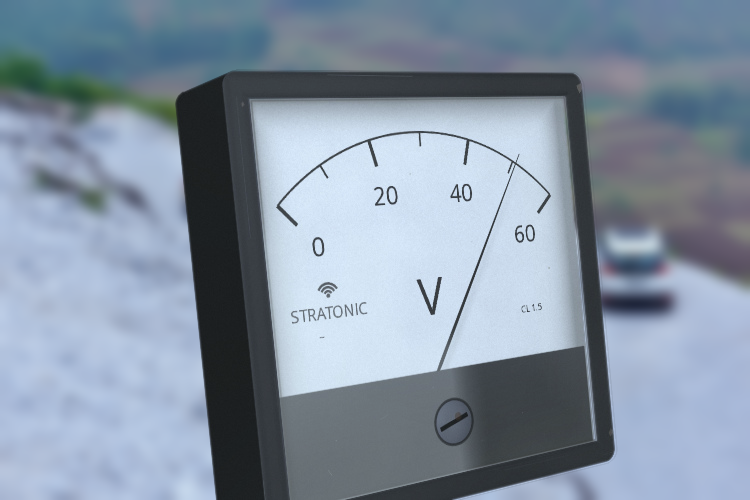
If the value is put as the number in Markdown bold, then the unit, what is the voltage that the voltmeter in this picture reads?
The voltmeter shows **50** V
